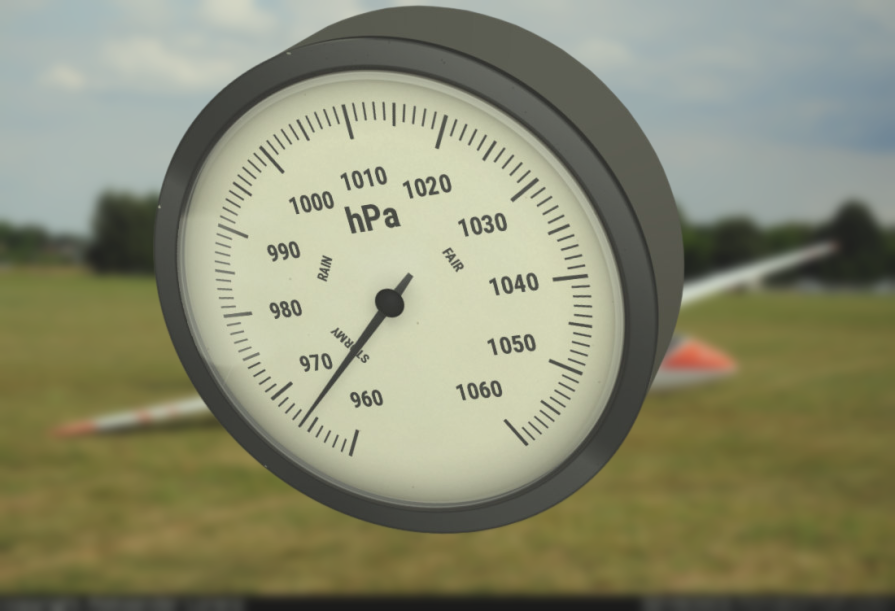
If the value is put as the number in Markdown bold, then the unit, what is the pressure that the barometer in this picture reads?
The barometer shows **966** hPa
